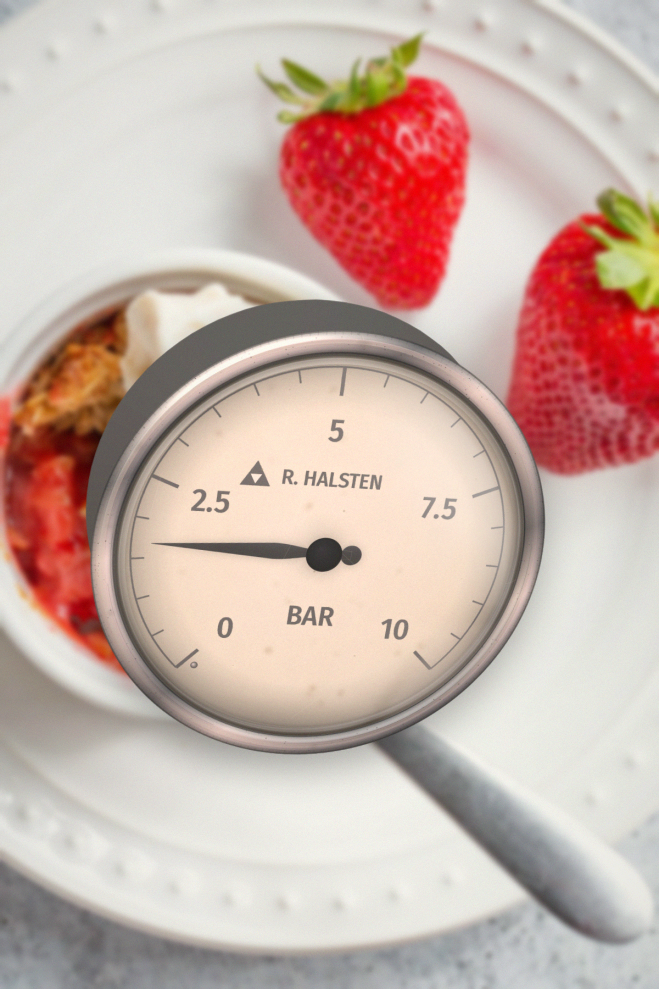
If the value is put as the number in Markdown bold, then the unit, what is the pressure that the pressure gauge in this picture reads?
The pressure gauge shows **1.75** bar
